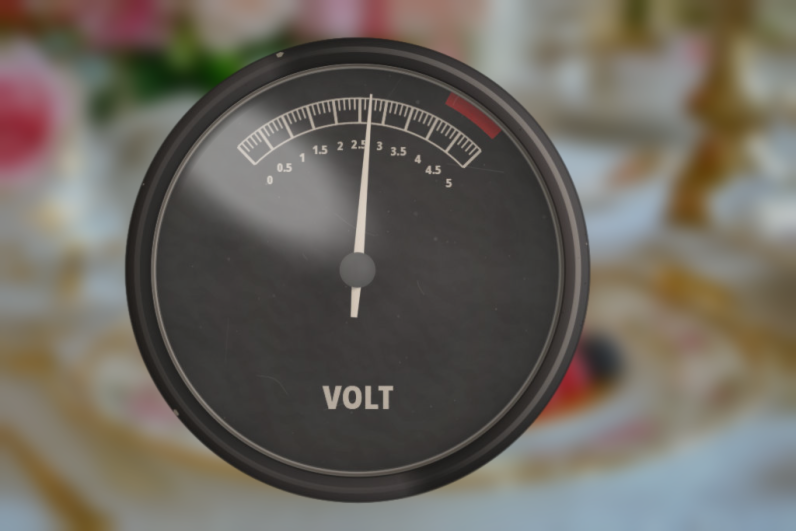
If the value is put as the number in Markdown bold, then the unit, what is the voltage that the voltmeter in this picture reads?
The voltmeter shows **2.7** V
